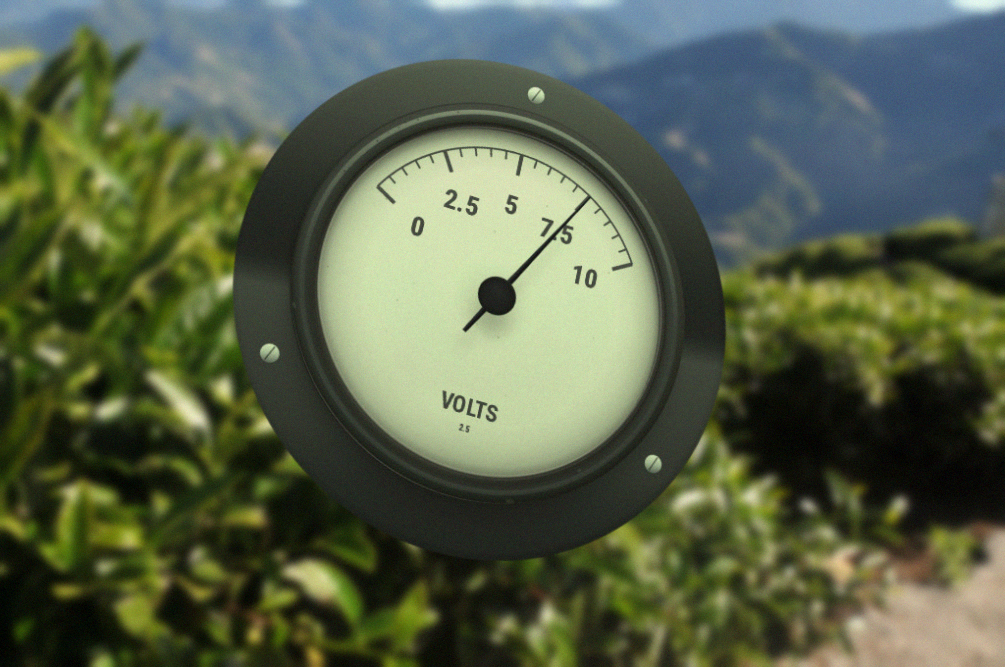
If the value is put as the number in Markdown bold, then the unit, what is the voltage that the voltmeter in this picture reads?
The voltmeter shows **7.5** V
